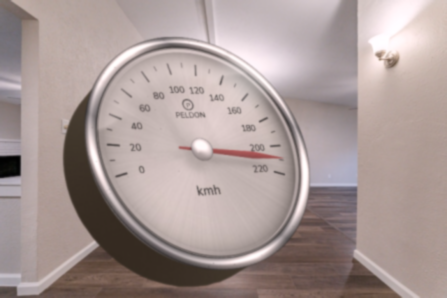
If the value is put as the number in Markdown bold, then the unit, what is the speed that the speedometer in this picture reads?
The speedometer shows **210** km/h
